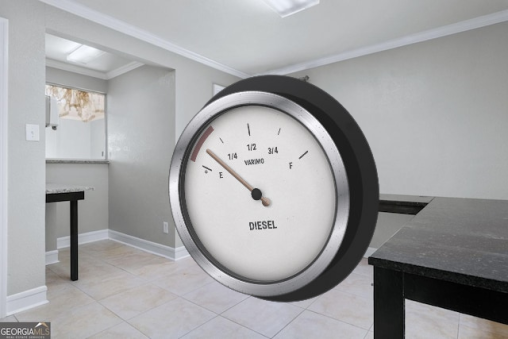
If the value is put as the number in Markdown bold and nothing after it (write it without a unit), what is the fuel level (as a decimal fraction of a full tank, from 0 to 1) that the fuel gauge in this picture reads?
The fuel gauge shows **0.125**
